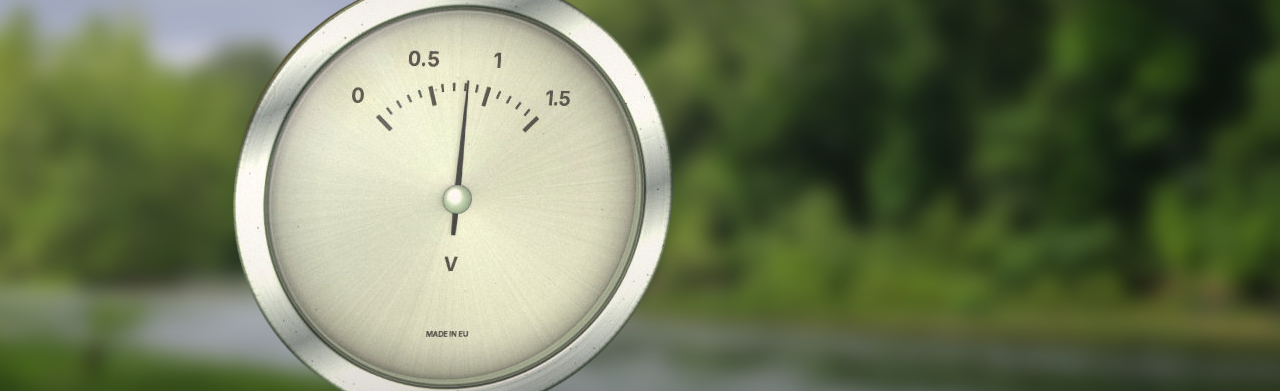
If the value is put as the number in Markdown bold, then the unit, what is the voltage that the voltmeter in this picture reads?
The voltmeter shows **0.8** V
